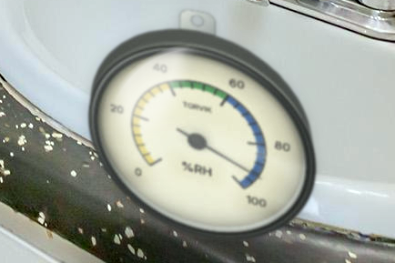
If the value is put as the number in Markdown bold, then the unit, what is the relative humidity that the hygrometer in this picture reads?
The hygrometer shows **92** %
